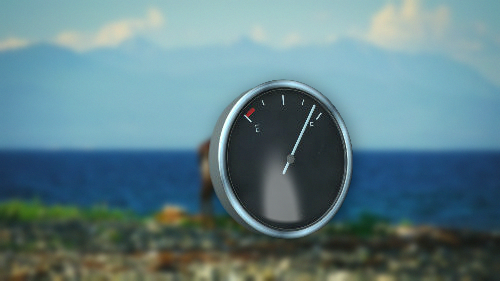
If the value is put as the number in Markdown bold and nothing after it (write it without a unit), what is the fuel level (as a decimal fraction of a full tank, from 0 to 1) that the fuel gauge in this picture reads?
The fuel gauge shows **0.875**
